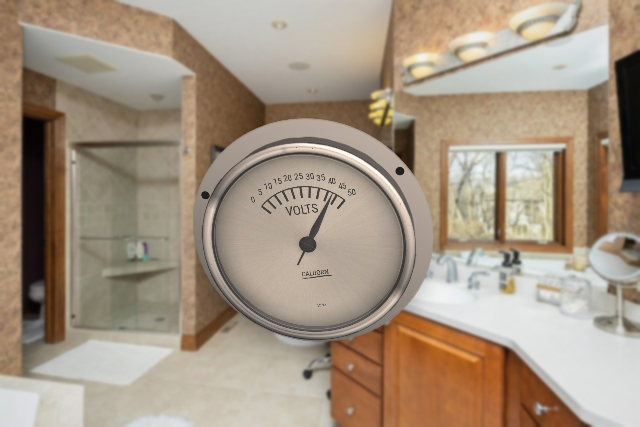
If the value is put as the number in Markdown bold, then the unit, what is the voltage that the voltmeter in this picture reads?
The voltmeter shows **42.5** V
